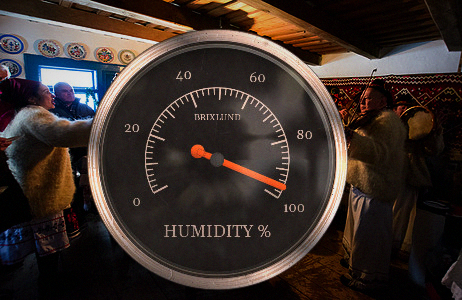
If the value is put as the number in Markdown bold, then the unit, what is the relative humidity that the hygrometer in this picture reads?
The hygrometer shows **96** %
